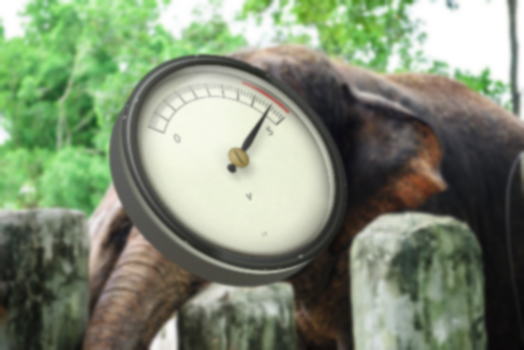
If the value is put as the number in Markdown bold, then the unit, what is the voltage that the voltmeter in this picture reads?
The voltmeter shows **4.5** V
